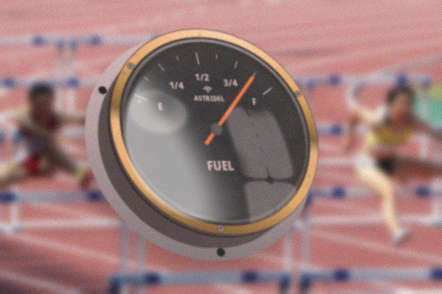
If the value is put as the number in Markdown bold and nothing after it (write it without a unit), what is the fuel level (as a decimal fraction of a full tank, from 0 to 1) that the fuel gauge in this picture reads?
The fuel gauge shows **0.875**
